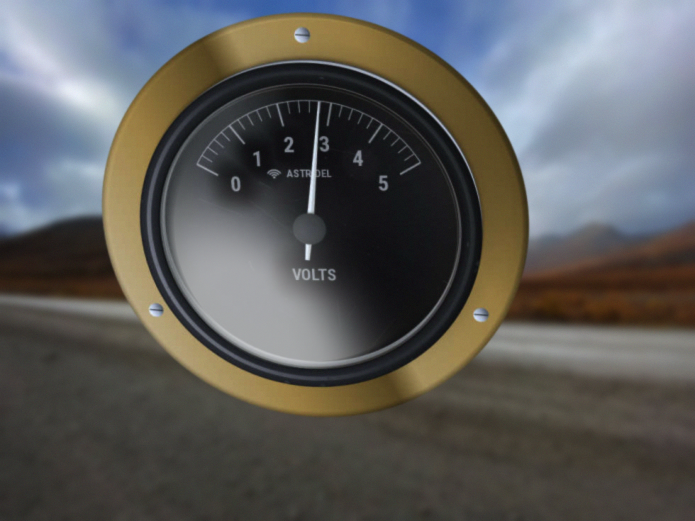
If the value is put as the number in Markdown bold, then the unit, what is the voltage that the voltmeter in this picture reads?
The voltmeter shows **2.8** V
